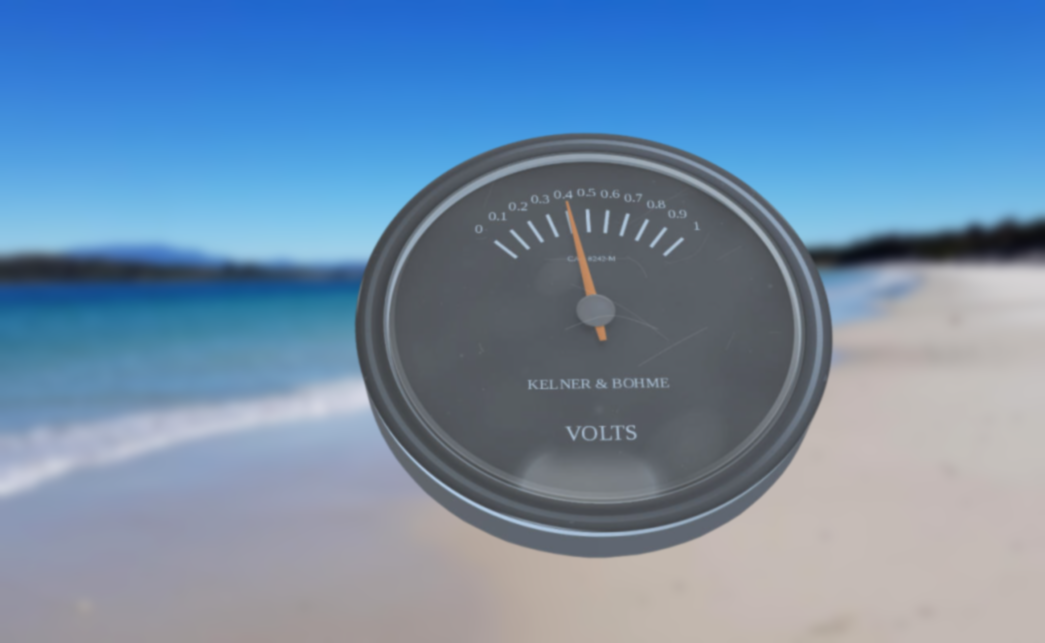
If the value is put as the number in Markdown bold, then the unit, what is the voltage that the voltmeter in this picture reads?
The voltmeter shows **0.4** V
